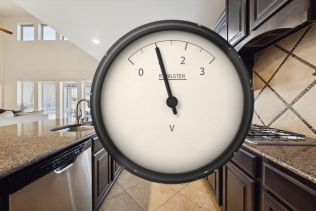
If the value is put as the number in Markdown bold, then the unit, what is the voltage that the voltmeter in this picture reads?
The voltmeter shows **1** V
